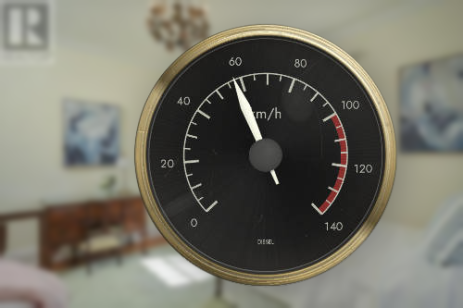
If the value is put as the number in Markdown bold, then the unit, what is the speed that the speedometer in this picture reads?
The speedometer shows **57.5** km/h
